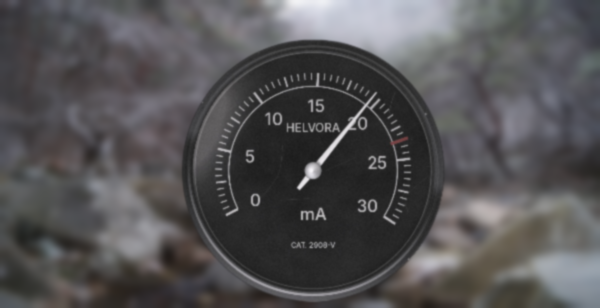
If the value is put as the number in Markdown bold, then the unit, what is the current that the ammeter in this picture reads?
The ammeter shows **19.5** mA
